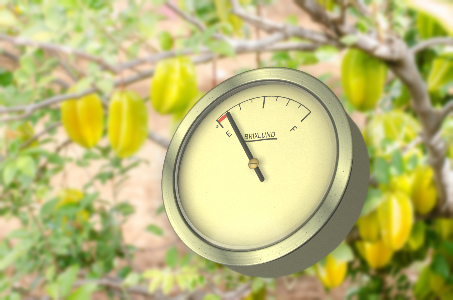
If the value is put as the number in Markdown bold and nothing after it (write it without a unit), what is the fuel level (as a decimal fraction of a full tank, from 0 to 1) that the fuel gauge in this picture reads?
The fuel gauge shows **0.125**
